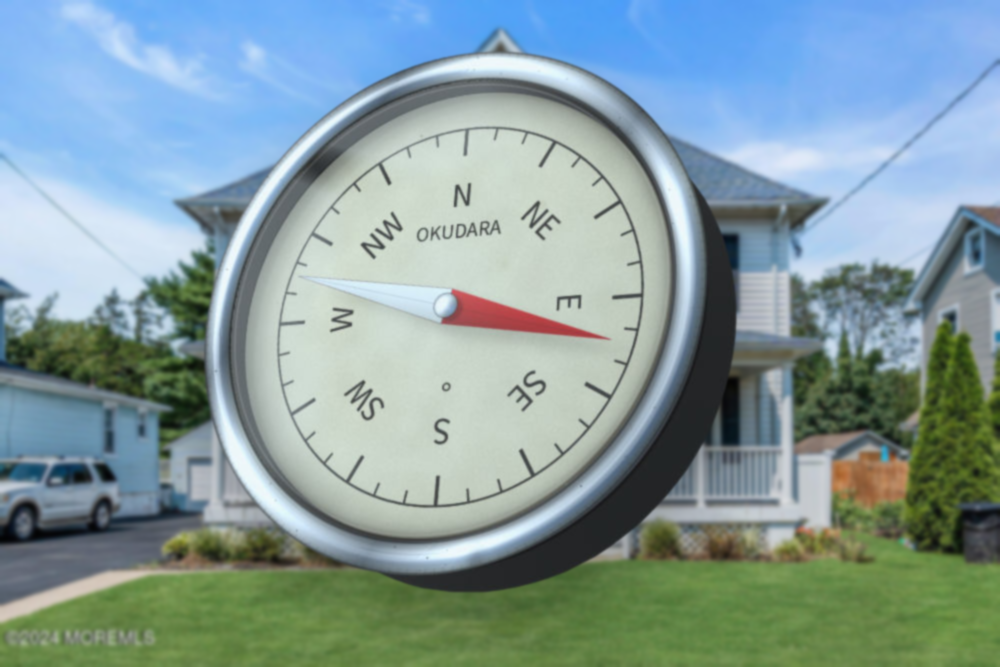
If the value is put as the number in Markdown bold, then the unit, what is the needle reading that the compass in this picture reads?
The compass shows **105** °
